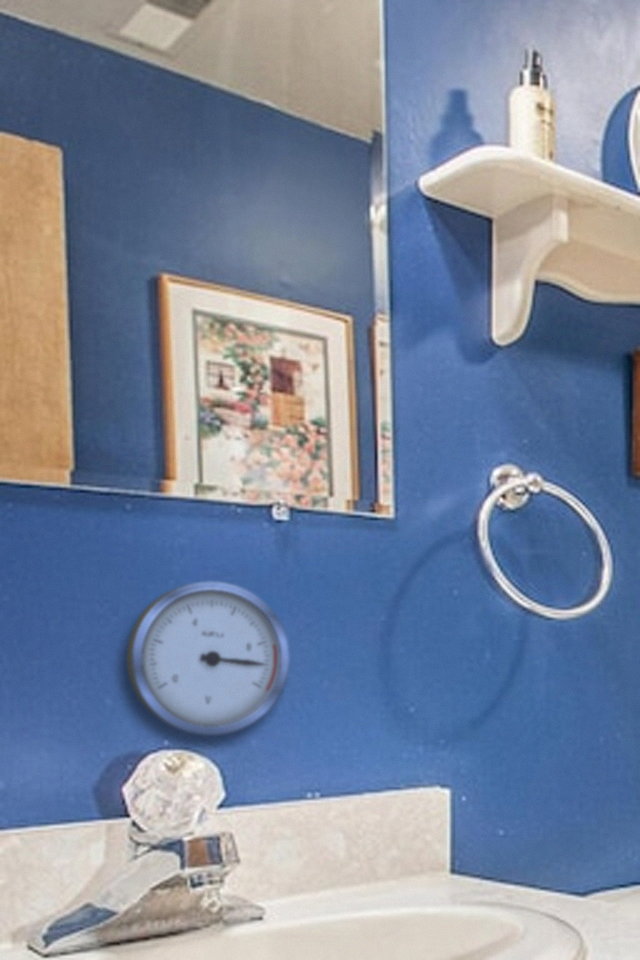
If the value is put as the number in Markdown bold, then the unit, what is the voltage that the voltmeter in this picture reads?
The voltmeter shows **9** V
